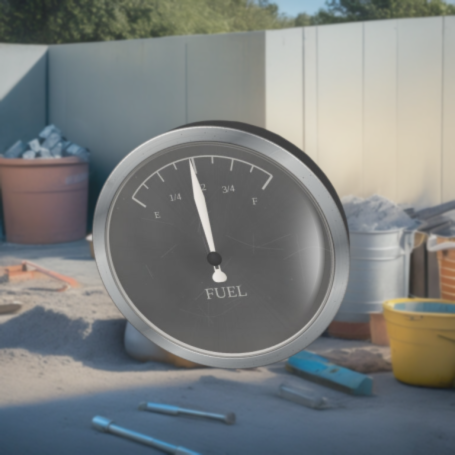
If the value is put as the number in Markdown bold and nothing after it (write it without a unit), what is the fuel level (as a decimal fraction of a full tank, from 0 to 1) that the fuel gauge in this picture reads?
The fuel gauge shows **0.5**
